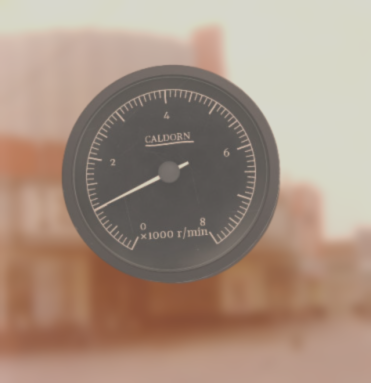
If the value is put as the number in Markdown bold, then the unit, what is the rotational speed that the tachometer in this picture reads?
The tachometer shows **1000** rpm
